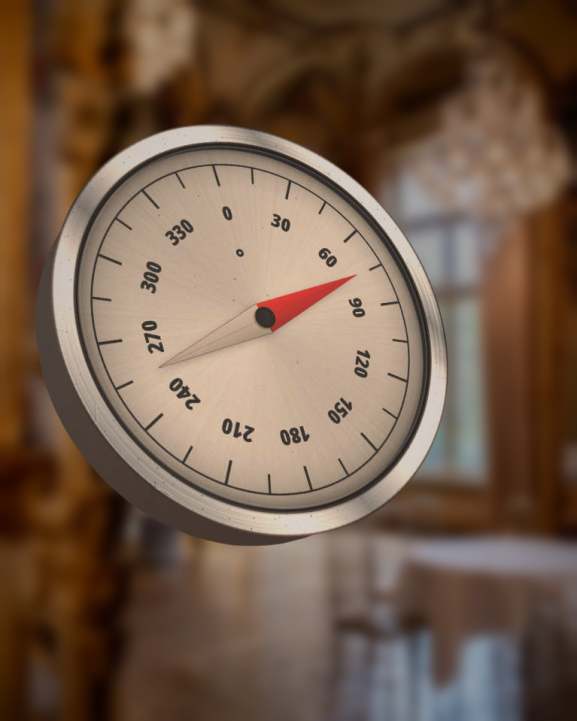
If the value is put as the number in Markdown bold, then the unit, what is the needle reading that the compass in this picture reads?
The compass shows **75** °
